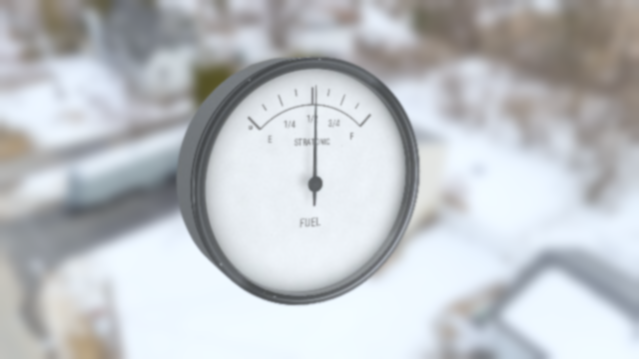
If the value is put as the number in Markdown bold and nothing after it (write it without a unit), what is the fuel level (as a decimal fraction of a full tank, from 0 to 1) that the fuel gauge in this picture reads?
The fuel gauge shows **0.5**
